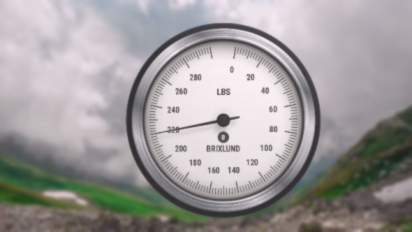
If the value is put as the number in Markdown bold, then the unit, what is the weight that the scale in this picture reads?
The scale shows **220** lb
